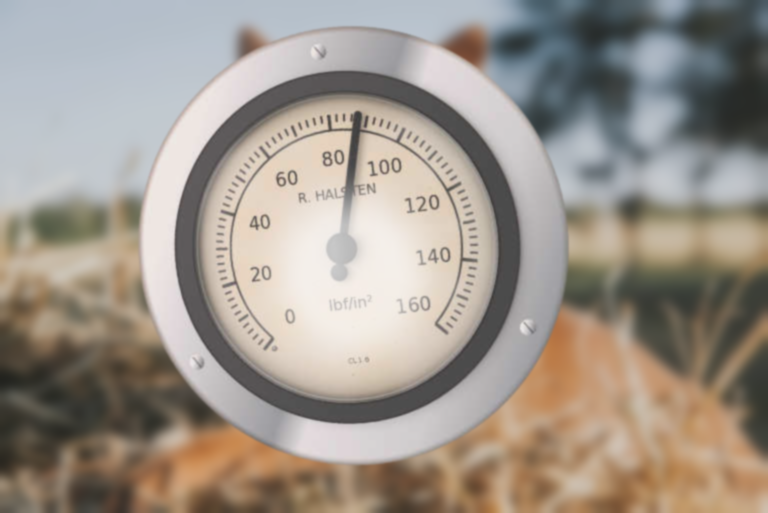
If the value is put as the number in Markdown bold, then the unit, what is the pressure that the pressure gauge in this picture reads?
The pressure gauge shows **88** psi
